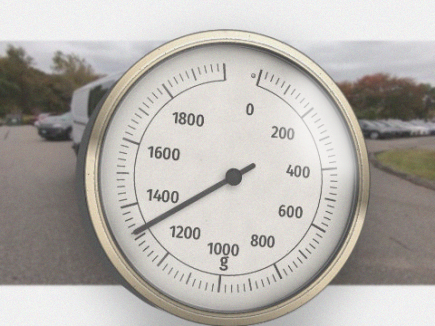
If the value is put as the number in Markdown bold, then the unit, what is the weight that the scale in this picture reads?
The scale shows **1320** g
